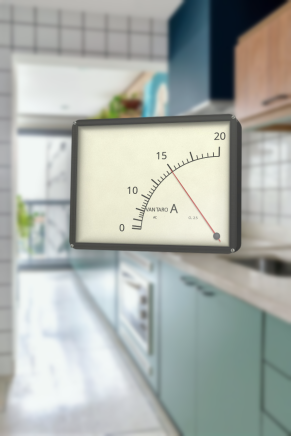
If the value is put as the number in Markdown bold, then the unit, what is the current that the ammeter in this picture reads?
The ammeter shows **15** A
